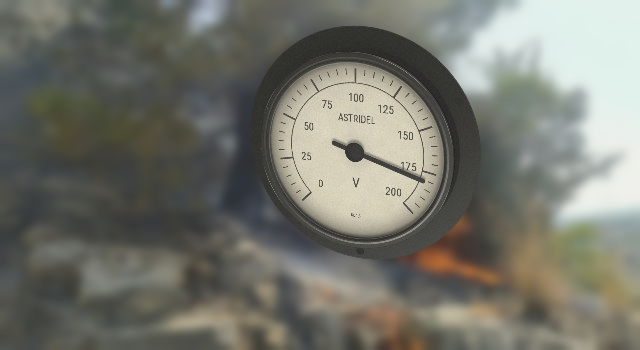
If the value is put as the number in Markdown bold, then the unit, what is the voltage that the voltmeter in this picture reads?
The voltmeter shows **180** V
